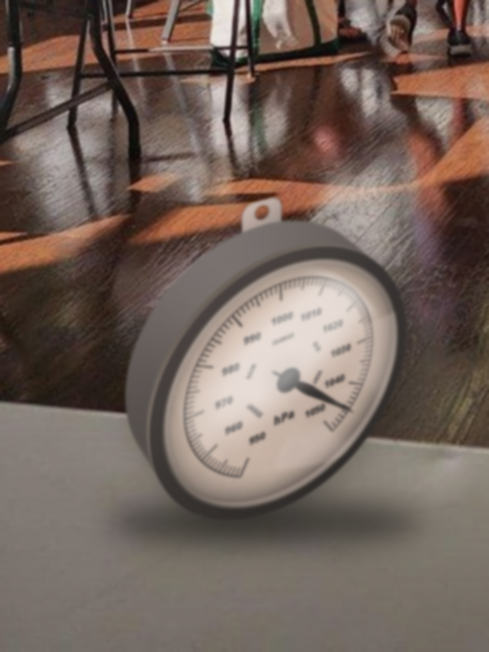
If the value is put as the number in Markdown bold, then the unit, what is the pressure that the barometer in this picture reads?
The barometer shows **1045** hPa
